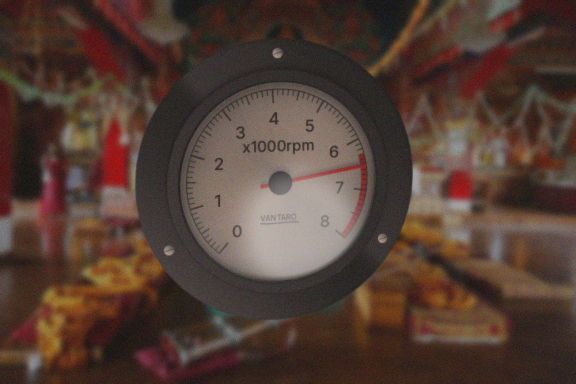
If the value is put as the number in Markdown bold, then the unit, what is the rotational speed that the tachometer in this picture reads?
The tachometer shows **6500** rpm
